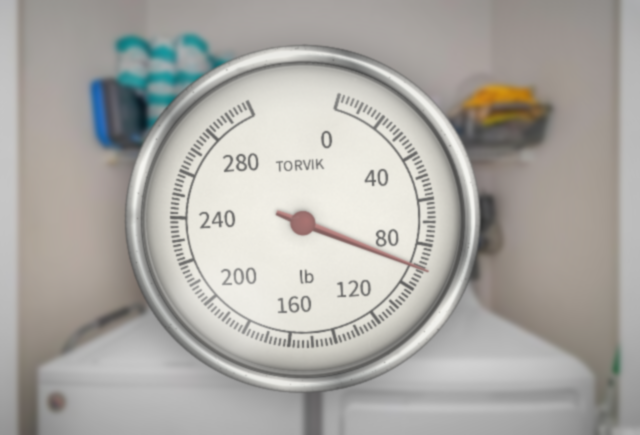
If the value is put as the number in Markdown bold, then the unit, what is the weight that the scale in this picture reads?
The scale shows **90** lb
